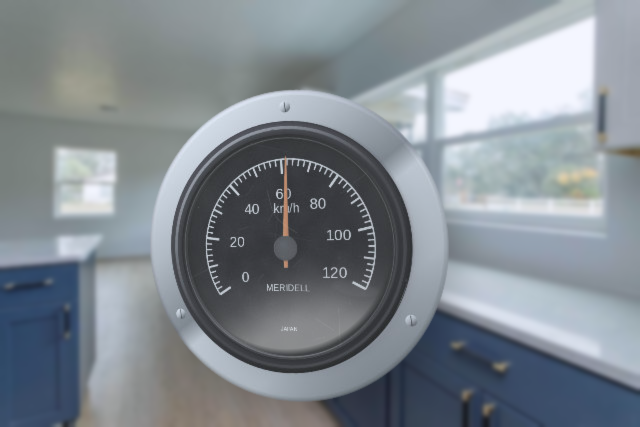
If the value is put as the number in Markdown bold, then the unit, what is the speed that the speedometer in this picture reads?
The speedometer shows **62** km/h
